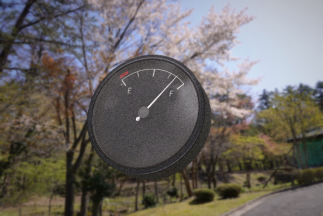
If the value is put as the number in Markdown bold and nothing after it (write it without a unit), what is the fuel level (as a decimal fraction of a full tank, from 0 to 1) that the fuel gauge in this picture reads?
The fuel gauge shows **0.875**
